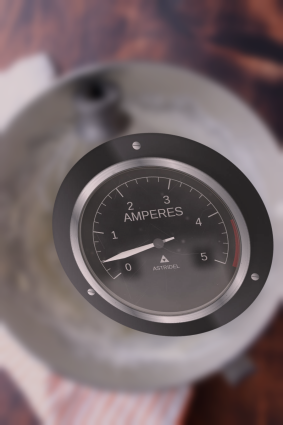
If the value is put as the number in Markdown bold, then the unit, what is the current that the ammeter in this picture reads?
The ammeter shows **0.4** A
